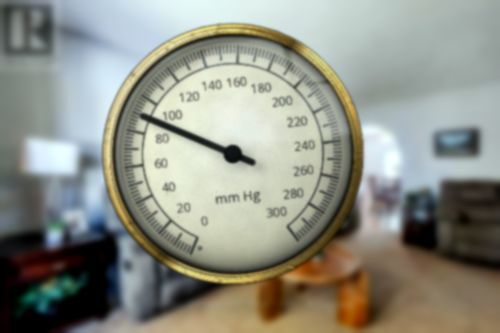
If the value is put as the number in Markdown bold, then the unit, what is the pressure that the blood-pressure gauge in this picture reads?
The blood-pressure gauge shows **90** mmHg
